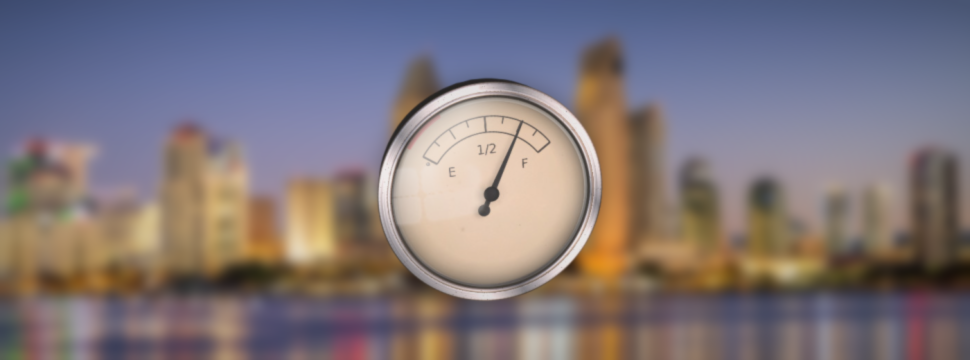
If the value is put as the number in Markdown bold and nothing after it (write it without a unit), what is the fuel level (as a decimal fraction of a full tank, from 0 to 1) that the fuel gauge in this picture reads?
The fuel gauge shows **0.75**
